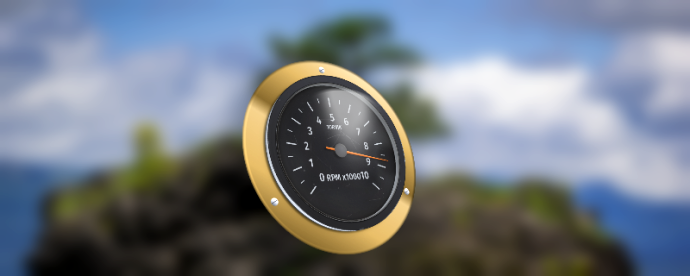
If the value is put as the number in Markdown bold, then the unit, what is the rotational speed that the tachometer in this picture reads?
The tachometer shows **8750** rpm
